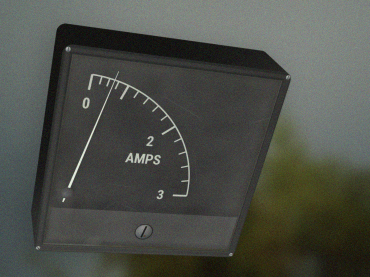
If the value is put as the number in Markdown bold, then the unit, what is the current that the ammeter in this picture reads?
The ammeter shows **0.7** A
